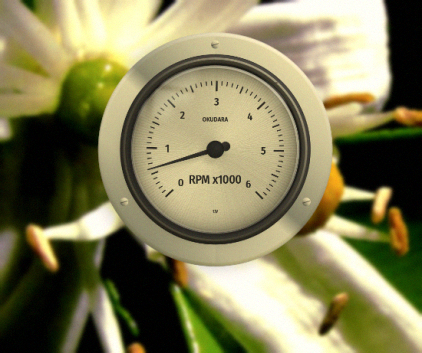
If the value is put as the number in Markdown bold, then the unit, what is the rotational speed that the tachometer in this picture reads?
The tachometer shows **600** rpm
